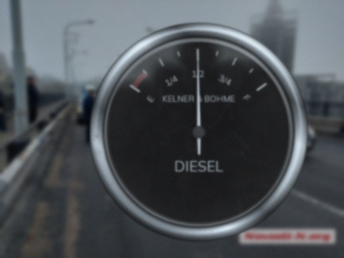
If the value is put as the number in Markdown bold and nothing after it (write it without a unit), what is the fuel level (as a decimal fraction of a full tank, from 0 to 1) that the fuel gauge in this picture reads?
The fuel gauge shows **0.5**
